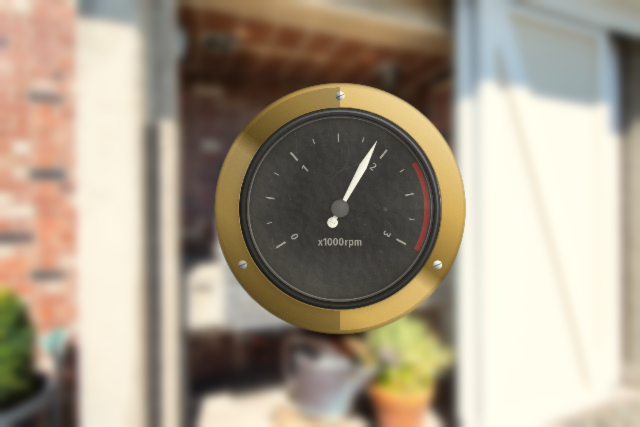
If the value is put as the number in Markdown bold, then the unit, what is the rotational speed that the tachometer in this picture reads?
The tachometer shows **1875** rpm
